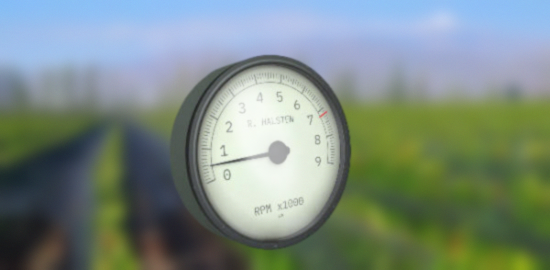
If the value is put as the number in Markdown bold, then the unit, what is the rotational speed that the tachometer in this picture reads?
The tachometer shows **500** rpm
